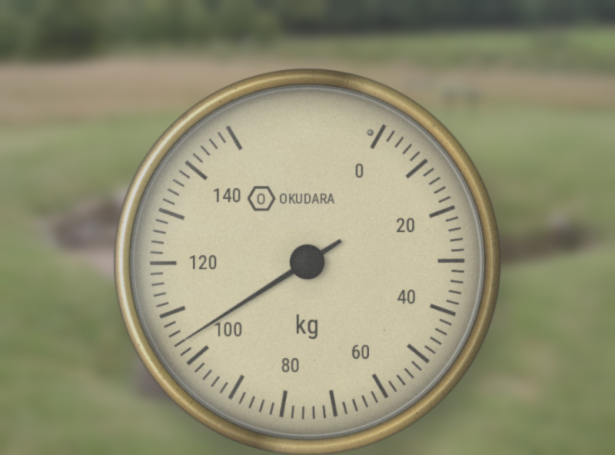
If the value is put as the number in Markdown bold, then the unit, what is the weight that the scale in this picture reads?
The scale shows **104** kg
